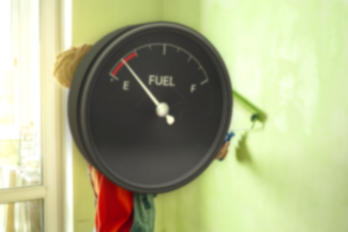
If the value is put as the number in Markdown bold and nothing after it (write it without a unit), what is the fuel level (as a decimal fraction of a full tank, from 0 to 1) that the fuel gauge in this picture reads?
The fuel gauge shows **0.125**
